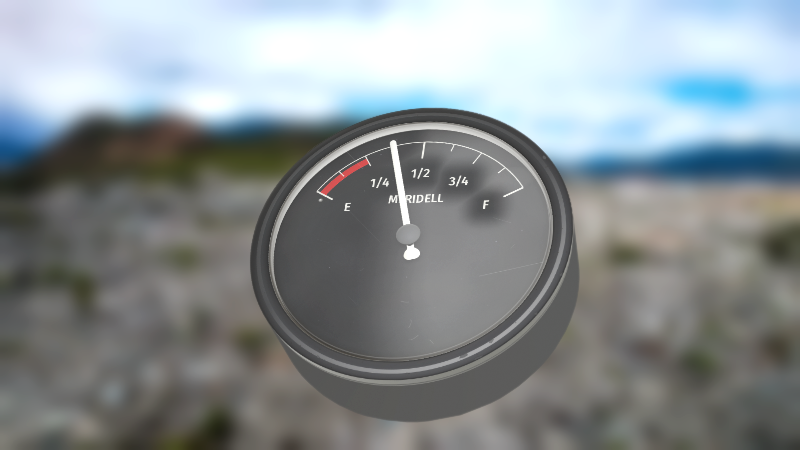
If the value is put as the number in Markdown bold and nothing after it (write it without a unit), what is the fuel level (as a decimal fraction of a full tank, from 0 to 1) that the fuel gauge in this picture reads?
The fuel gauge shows **0.375**
